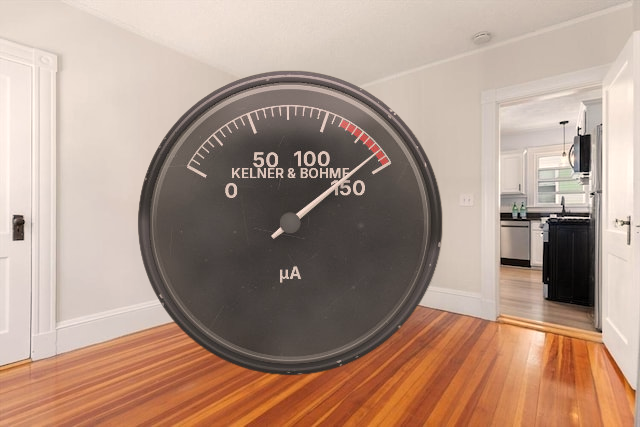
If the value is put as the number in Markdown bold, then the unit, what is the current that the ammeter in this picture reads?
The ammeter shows **140** µA
